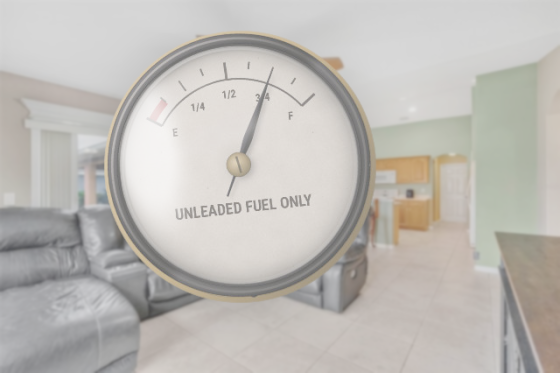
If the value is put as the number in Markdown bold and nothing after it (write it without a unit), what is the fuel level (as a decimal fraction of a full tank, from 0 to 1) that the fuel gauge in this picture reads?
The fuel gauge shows **0.75**
